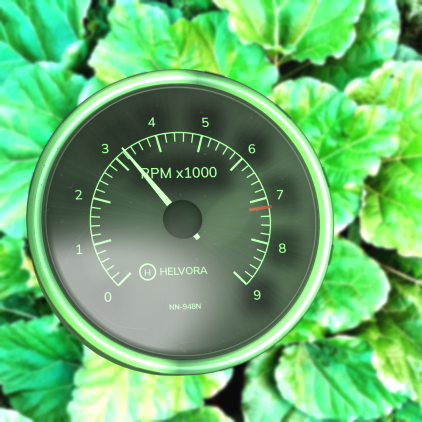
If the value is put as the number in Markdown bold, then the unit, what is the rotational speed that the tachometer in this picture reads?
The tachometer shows **3200** rpm
